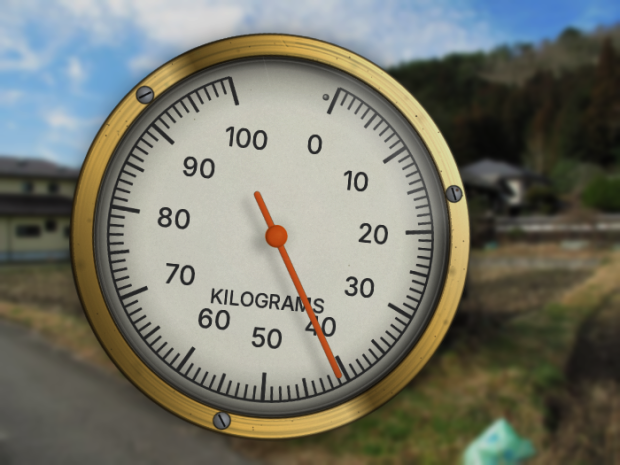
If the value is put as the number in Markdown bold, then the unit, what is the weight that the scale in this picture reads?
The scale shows **41** kg
